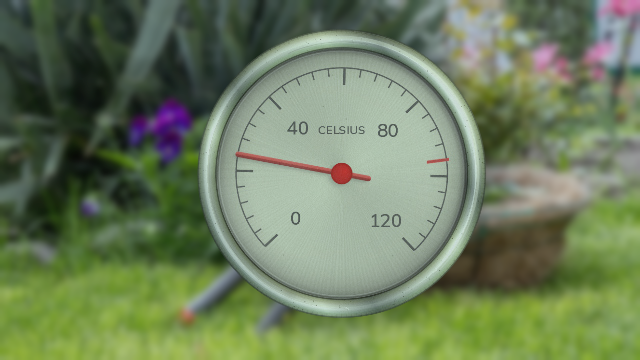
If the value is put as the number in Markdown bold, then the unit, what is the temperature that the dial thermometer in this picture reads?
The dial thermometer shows **24** °C
